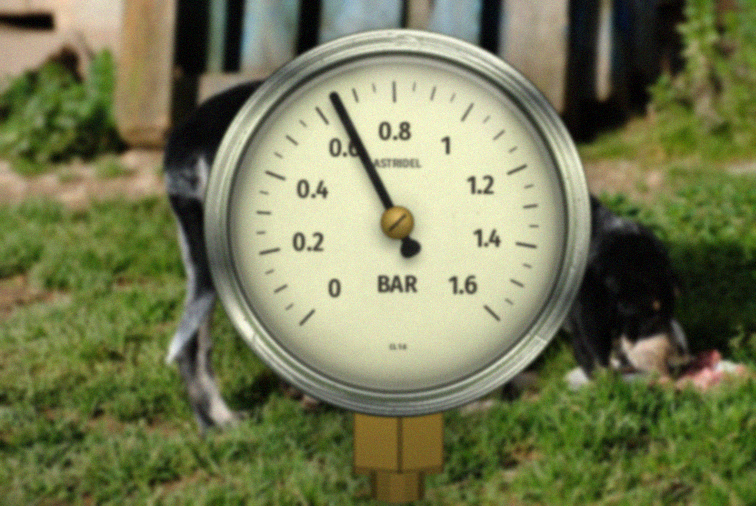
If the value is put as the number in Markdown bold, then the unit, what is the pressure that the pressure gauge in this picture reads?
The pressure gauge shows **0.65** bar
